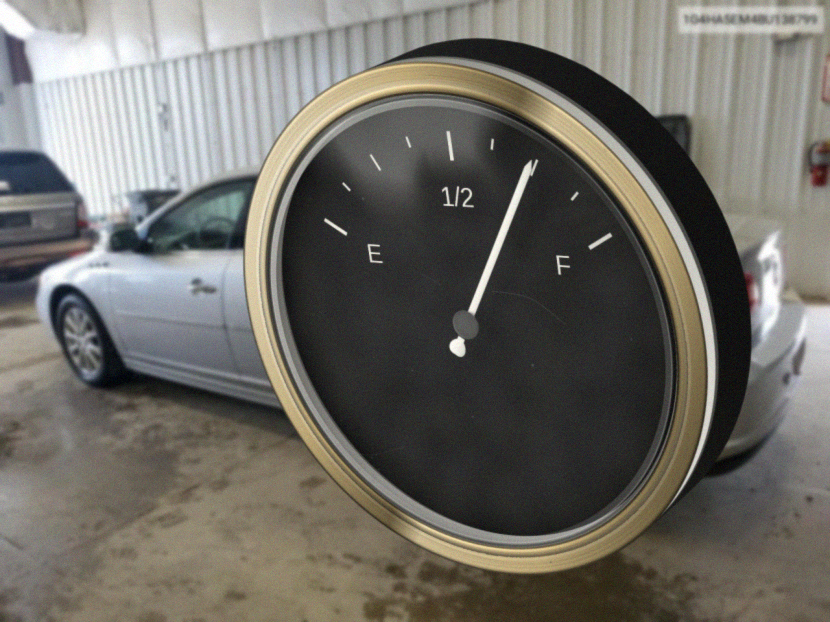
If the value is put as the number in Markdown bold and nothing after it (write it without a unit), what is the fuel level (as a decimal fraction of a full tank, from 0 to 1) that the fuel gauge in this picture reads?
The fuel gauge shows **0.75**
